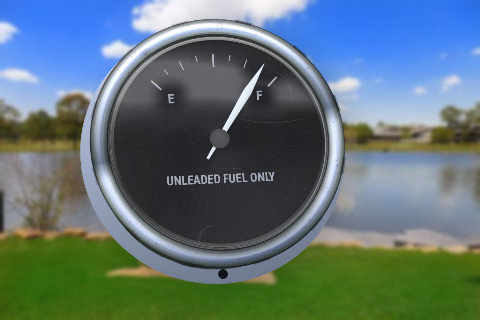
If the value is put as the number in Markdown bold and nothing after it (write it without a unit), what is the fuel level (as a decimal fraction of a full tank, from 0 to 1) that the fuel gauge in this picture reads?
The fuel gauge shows **0.875**
